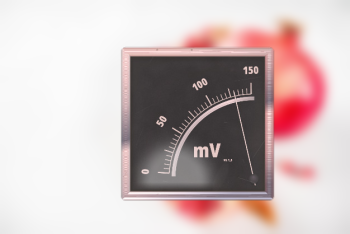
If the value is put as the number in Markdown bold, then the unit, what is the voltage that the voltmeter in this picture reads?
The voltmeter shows **130** mV
